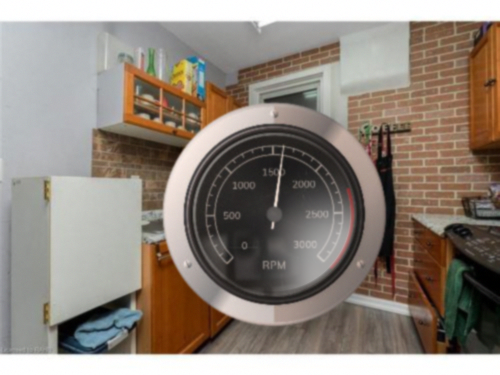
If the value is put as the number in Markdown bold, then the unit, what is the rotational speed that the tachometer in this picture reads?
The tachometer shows **1600** rpm
